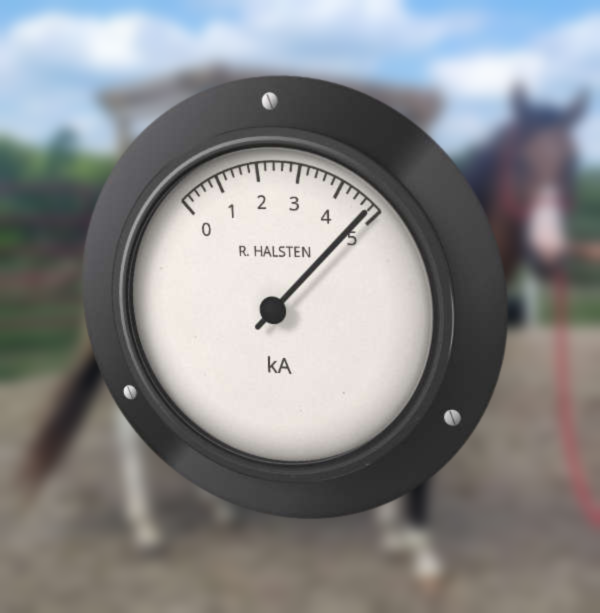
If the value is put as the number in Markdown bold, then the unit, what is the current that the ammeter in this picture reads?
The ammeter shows **4.8** kA
